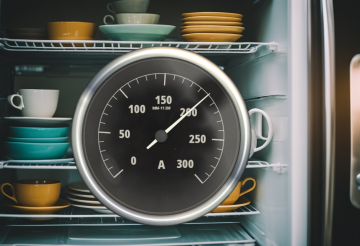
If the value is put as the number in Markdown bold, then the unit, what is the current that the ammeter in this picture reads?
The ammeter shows **200** A
